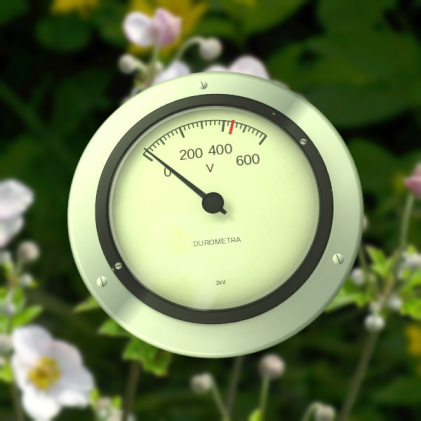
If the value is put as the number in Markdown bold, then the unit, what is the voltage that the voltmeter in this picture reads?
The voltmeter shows **20** V
